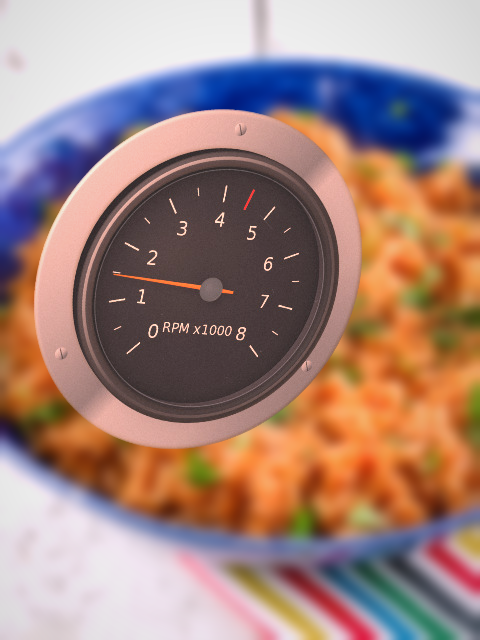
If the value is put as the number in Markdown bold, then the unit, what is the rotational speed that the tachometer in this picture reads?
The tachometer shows **1500** rpm
